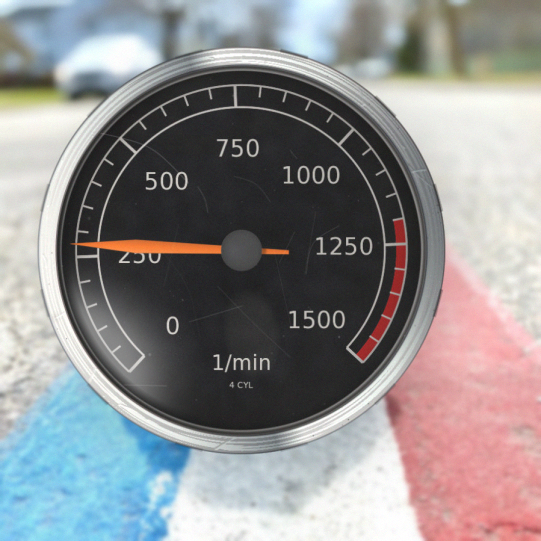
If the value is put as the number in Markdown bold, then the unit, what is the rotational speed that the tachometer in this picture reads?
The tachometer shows **275** rpm
